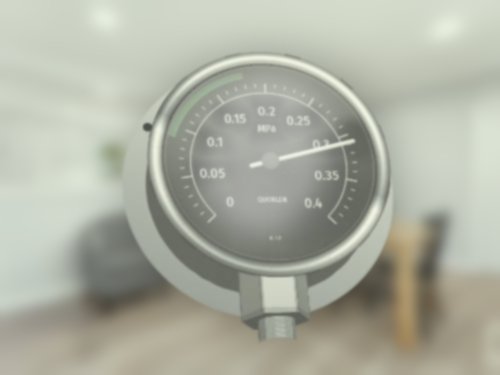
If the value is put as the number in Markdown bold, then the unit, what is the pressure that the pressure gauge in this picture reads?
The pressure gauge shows **0.31** MPa
